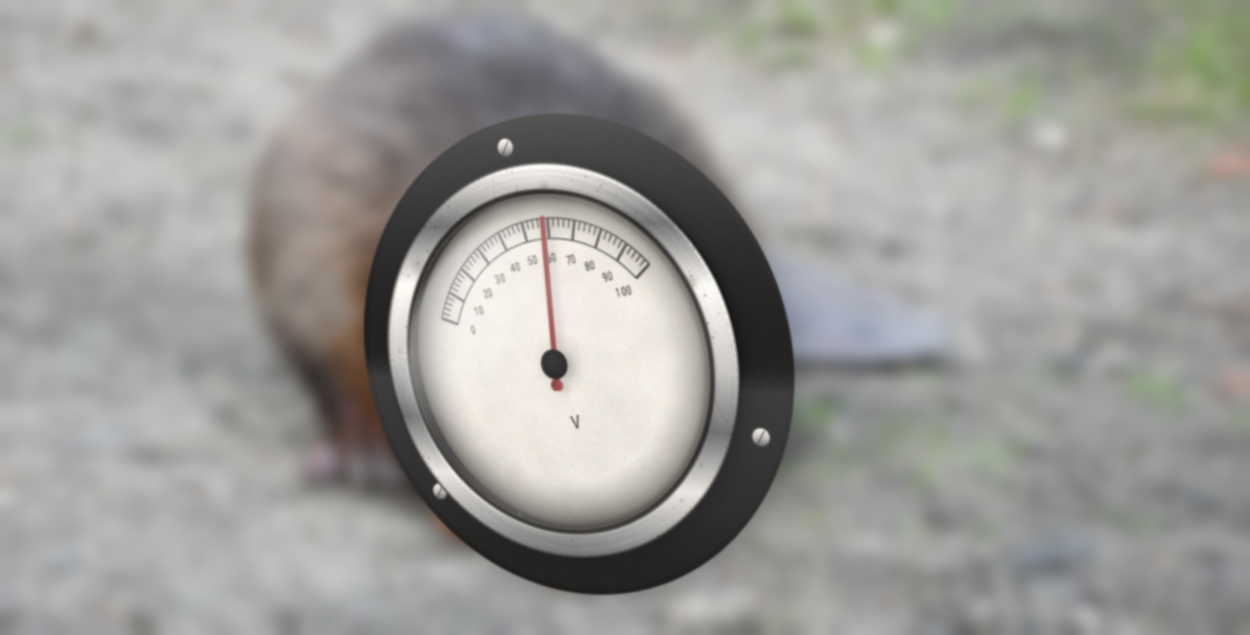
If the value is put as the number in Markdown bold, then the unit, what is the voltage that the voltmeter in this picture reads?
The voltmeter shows **60** V
